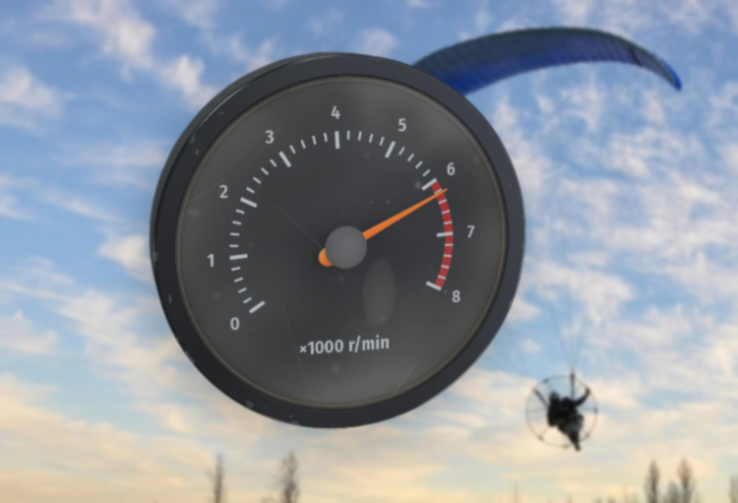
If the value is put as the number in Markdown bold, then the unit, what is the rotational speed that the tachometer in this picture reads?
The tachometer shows **6200** rpm
